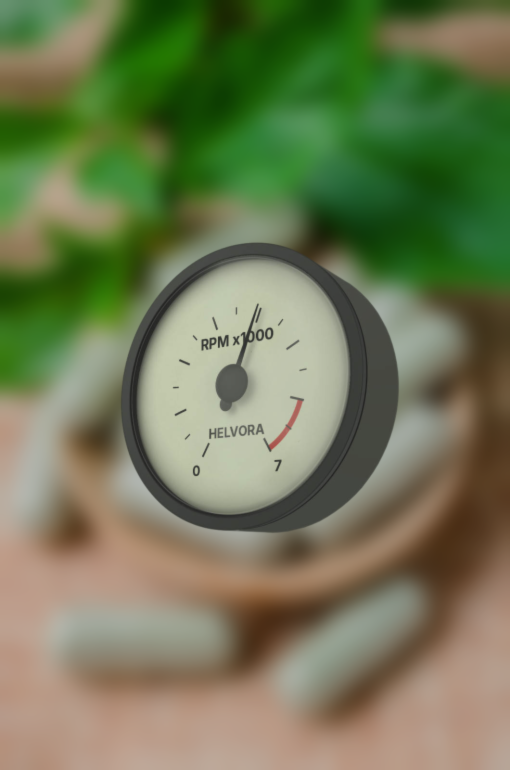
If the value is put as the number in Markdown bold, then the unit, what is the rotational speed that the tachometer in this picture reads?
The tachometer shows **4000** rpm
